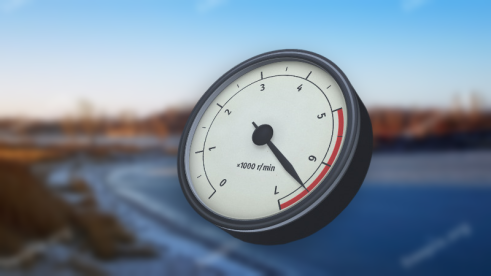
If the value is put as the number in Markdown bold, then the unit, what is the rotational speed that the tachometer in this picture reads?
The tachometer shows **6500** rpm
